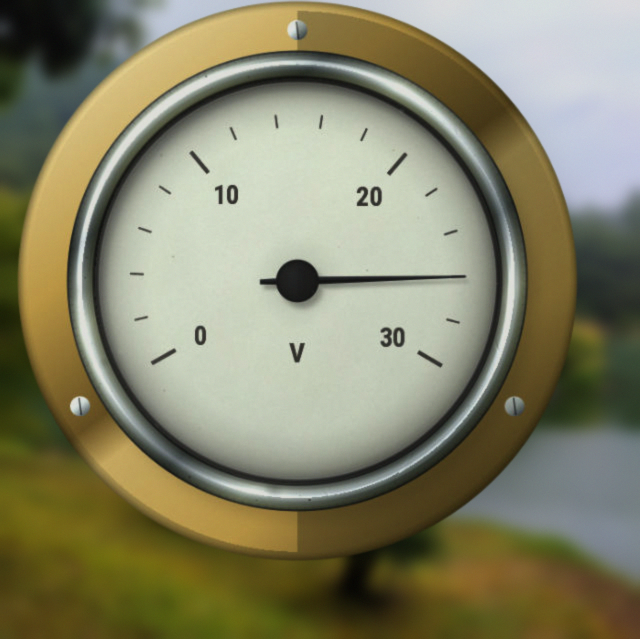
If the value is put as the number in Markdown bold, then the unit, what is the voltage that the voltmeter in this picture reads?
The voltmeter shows **26** V
